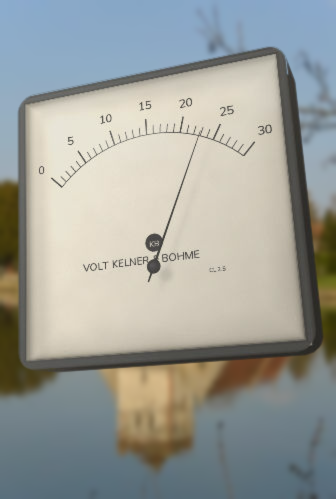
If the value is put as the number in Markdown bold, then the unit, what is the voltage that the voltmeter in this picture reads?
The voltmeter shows **23** V
